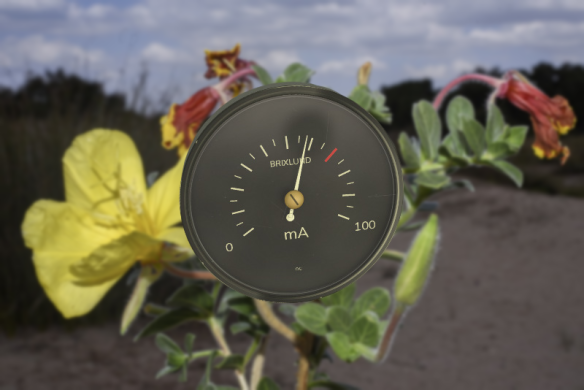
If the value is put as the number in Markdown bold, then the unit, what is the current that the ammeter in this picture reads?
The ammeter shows **57.5** mA
